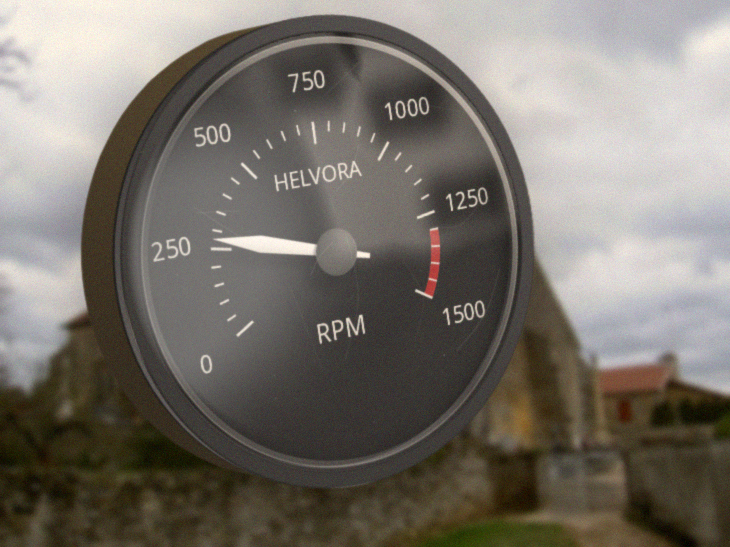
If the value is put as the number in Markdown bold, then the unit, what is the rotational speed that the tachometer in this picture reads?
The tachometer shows **275** rpm
